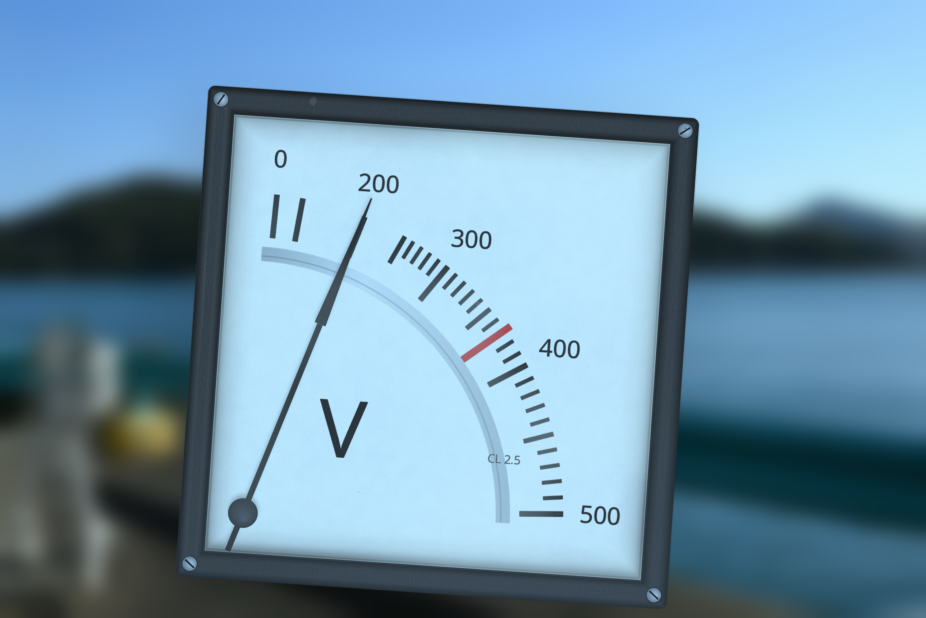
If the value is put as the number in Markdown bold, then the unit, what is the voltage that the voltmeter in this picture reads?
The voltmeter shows **200** V
